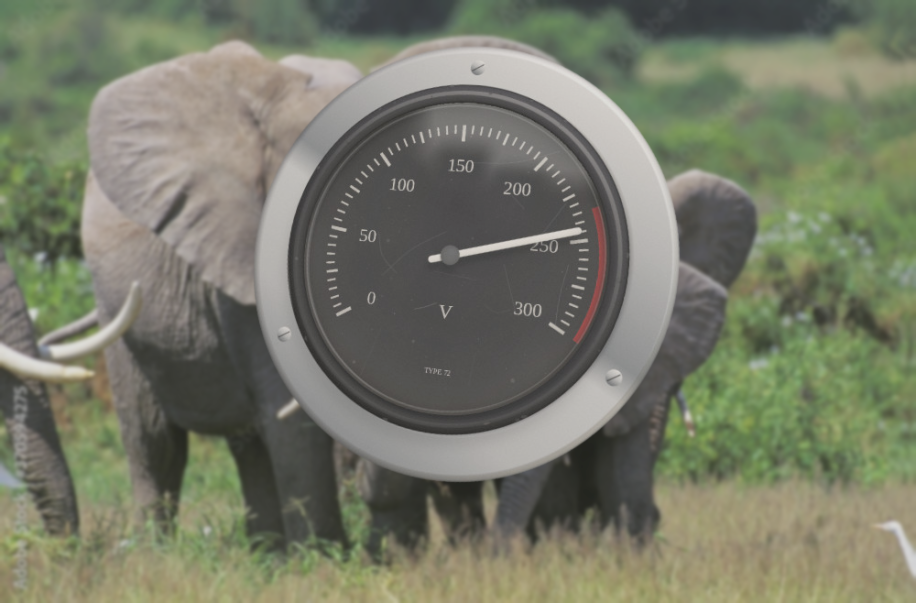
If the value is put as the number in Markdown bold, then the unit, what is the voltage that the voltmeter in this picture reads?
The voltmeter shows **245** V
